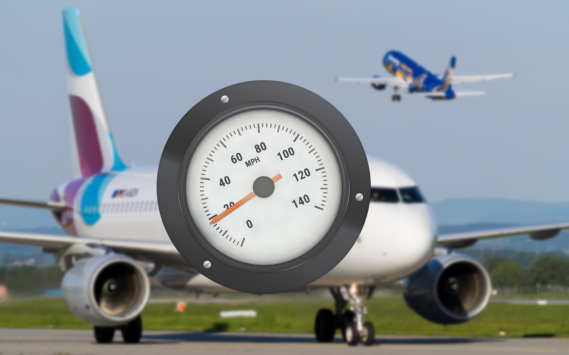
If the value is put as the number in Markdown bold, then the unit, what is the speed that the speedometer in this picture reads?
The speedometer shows **18** mph
